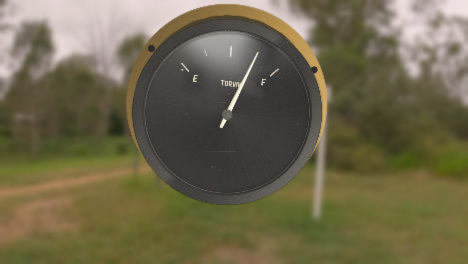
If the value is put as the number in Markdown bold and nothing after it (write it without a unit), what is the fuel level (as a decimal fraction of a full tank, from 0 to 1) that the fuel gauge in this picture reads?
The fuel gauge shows **0.75**
